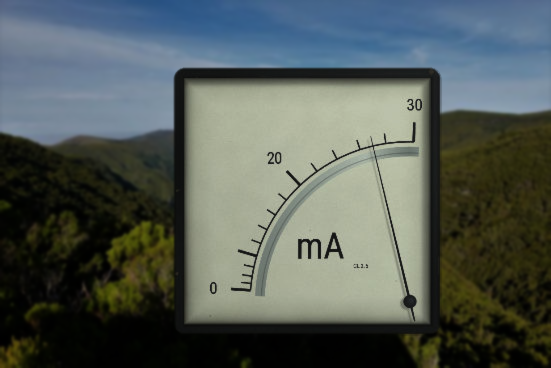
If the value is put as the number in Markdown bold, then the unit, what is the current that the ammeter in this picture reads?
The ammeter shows **27** mA
